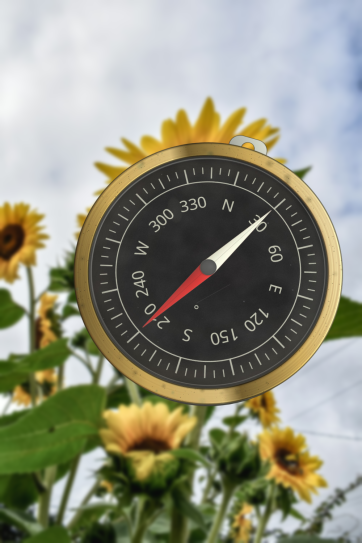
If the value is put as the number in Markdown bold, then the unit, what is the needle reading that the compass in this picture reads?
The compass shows **210** °
